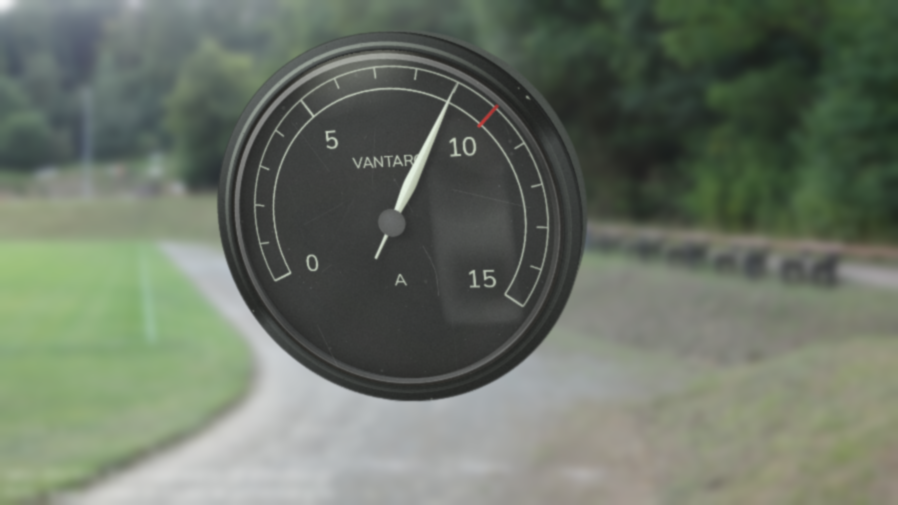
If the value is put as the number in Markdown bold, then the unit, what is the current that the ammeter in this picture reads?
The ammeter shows **9** A
